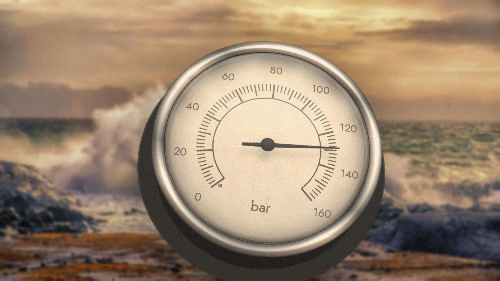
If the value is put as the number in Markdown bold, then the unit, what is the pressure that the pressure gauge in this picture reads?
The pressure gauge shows **130** bar
